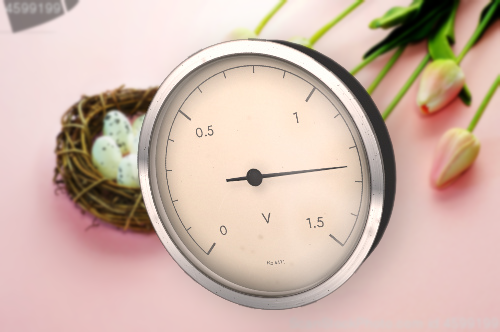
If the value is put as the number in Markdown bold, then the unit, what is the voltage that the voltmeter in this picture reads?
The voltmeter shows **1.25** V
